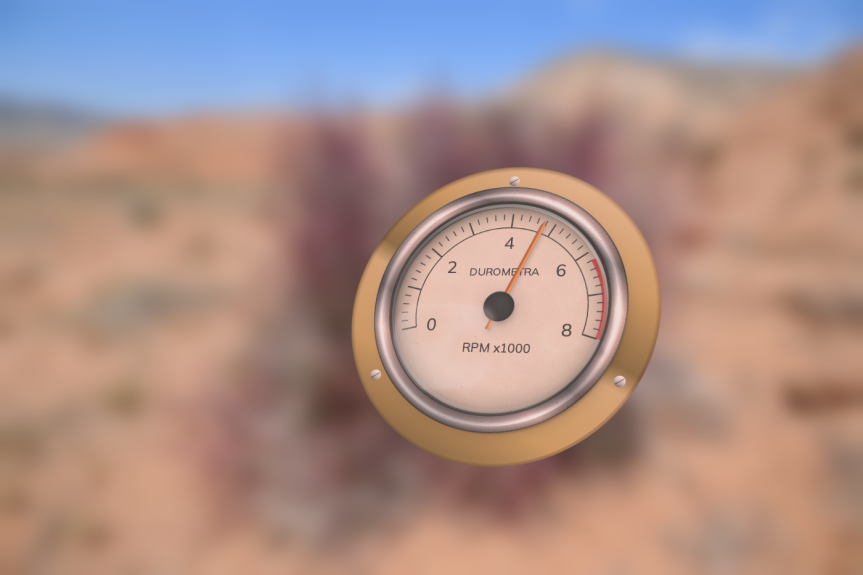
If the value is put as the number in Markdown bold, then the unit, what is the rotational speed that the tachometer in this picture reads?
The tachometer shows **4800** rpm
